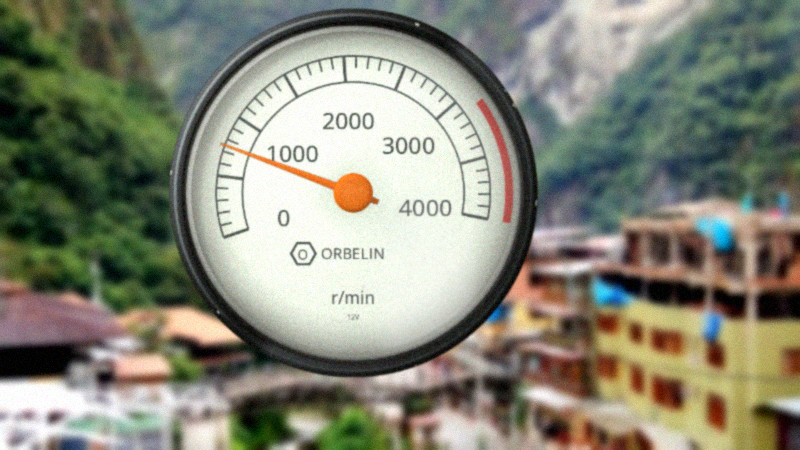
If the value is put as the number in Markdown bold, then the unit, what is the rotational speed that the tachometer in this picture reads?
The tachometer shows **750** rpm
